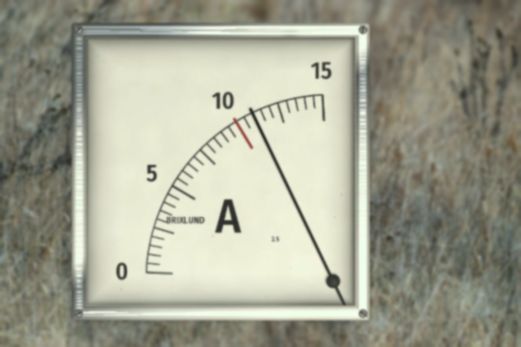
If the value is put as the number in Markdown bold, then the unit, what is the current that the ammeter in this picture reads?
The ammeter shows **11** A
